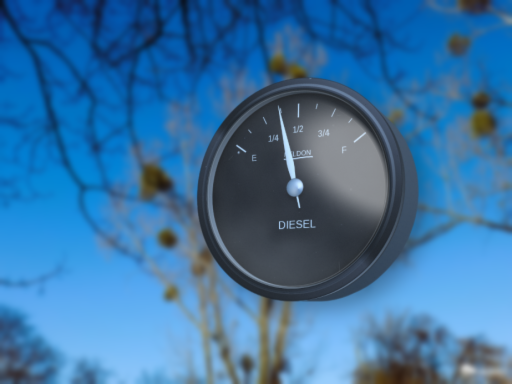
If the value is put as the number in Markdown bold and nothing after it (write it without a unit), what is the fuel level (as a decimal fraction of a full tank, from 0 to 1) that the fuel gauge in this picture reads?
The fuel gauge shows **0.375**
